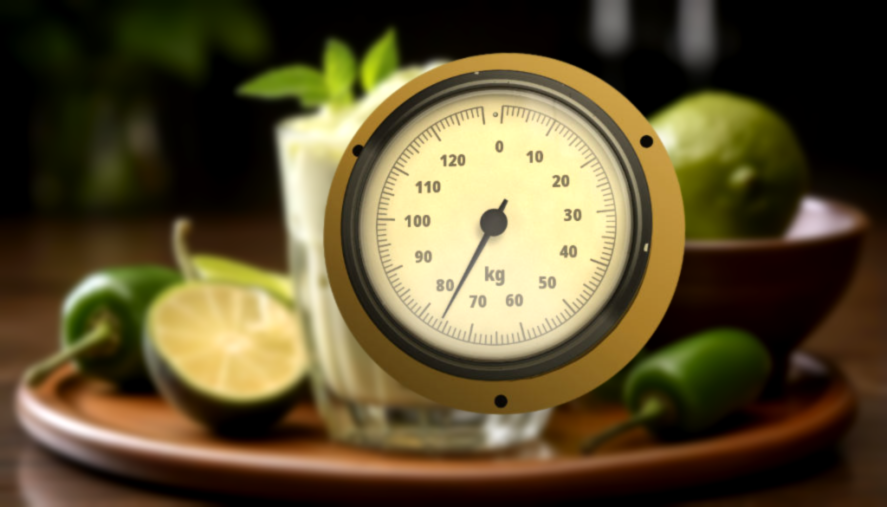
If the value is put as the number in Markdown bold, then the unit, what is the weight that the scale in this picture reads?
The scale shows **76** kg
